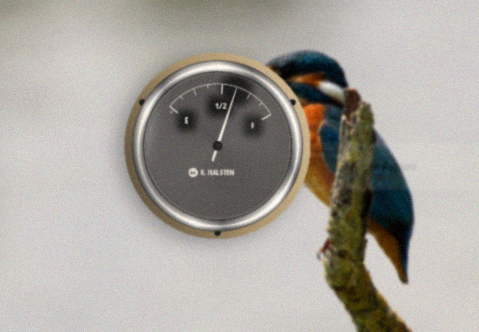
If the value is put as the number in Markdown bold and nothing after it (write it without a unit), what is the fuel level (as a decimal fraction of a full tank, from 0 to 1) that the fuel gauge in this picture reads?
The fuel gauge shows **0.625**
